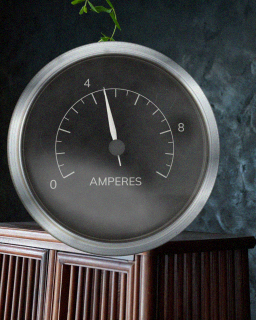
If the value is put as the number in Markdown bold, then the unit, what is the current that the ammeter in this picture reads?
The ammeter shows **4.5** A
